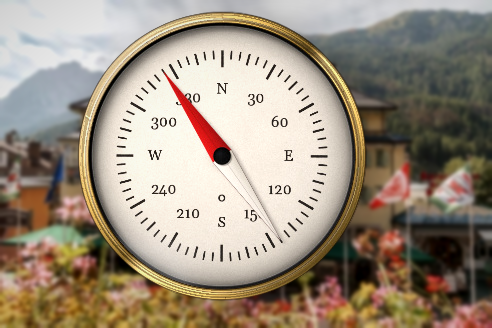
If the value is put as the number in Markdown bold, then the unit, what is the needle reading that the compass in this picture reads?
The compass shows **325** °
